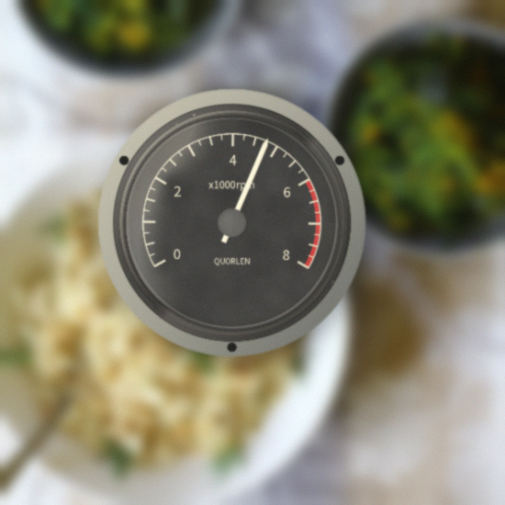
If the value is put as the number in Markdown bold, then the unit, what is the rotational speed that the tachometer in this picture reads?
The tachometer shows **4750** rpm
